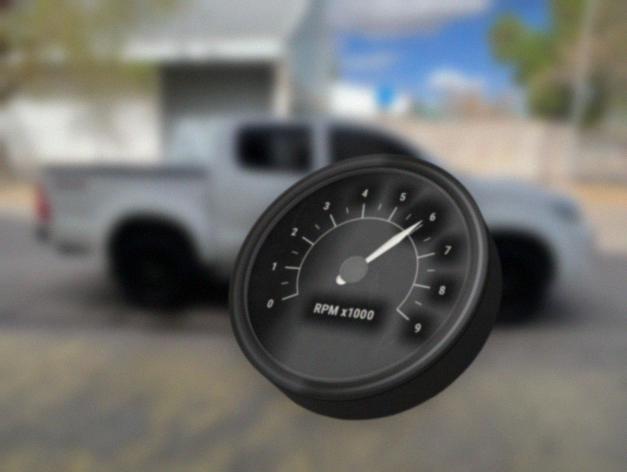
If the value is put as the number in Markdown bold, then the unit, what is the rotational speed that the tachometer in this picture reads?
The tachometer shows **6000** rpm
